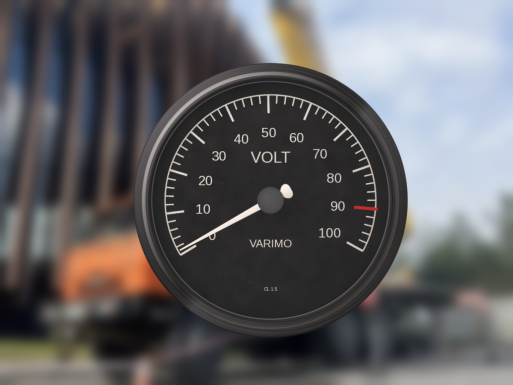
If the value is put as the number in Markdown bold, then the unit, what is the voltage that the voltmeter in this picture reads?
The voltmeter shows **1** V
